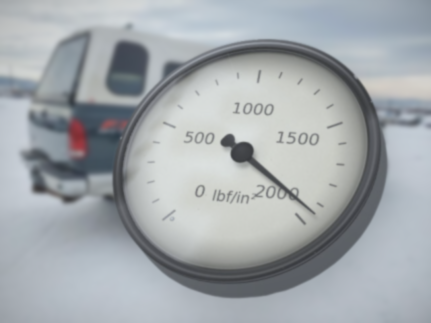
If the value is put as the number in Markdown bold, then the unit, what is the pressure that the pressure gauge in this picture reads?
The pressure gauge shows **1950** psi
